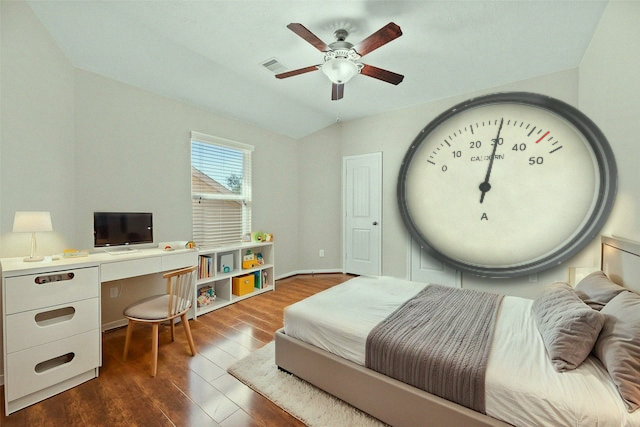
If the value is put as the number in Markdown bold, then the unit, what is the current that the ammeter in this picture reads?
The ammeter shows **30** A
